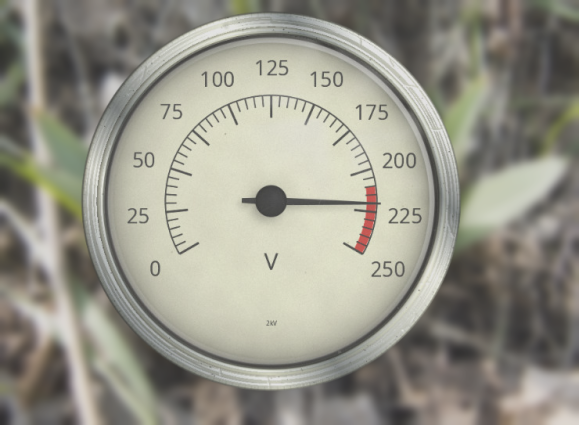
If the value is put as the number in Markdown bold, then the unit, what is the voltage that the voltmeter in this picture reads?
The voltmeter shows **220** V
